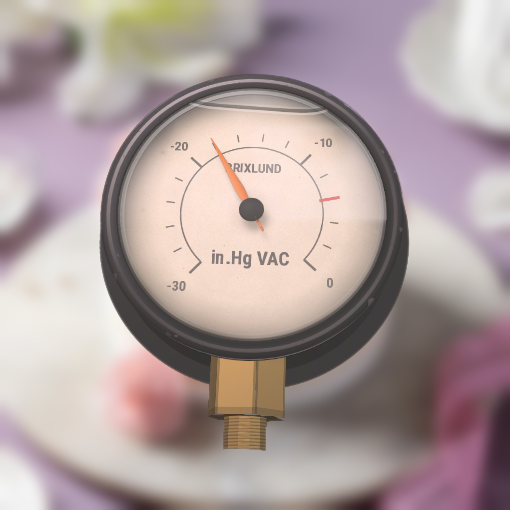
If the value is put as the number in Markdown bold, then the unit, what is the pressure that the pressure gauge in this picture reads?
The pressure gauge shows **-18** inHg
